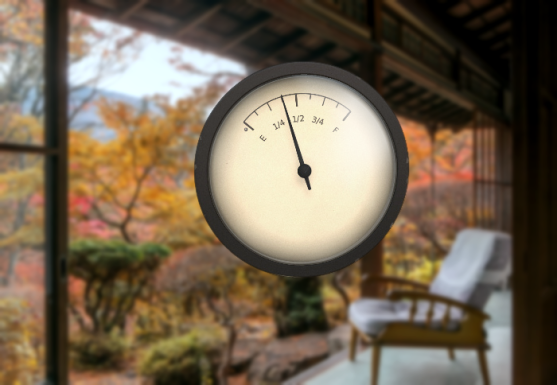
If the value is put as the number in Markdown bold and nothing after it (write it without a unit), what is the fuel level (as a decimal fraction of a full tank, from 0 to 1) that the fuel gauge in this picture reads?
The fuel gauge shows **0.375**
